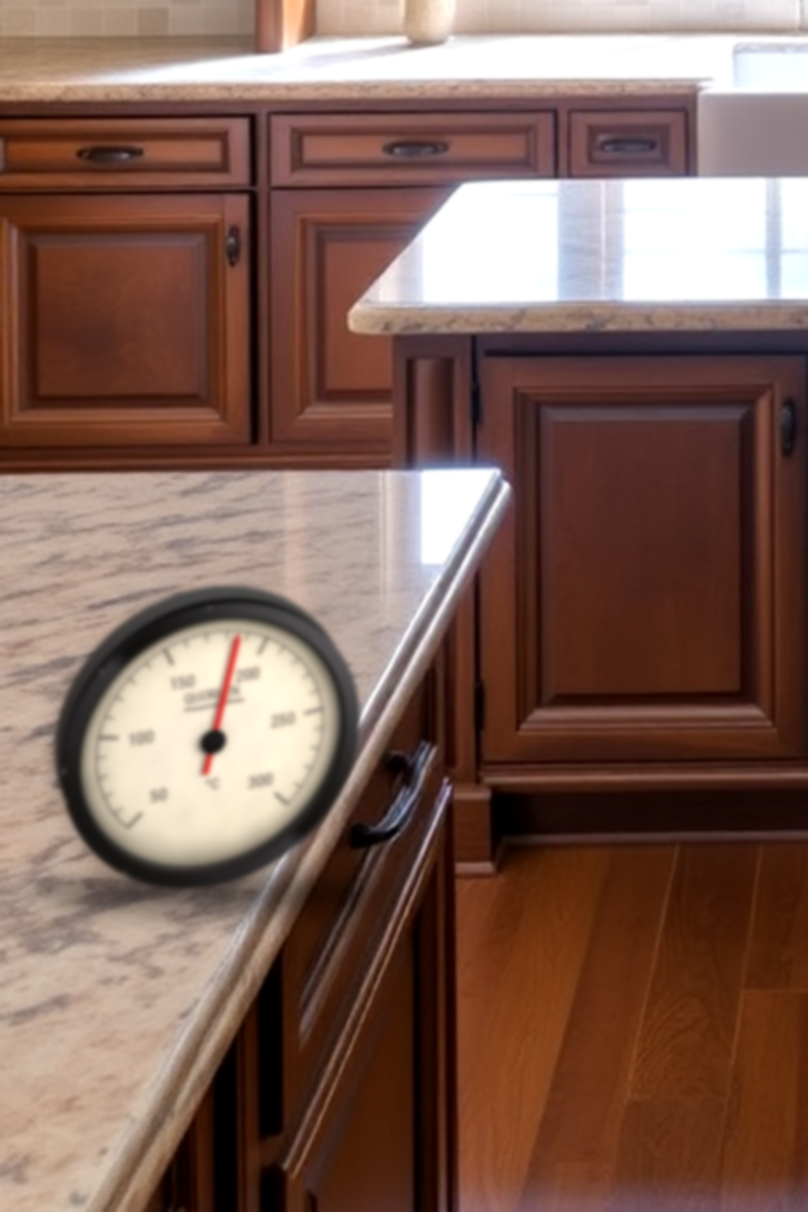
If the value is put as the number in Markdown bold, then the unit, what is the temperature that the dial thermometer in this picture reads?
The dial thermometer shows **185** °C
